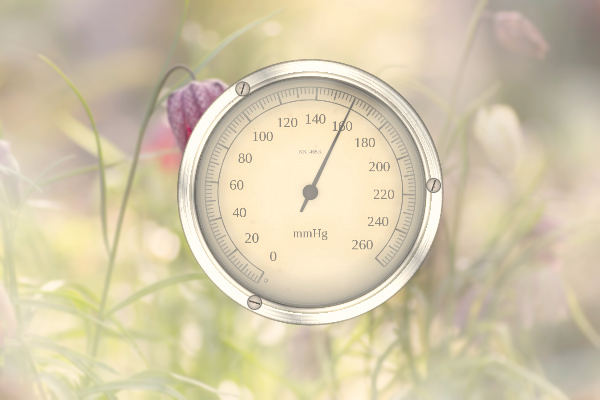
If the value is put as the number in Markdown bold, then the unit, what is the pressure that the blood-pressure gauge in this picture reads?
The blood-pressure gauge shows **160** mmHg
